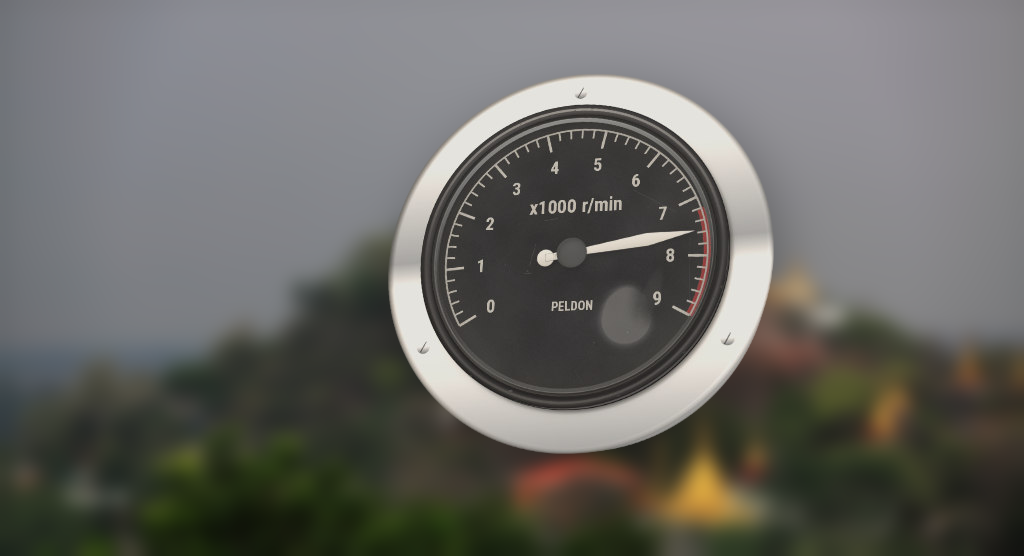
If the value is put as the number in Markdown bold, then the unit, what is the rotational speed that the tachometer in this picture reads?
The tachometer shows **7600** rpm
